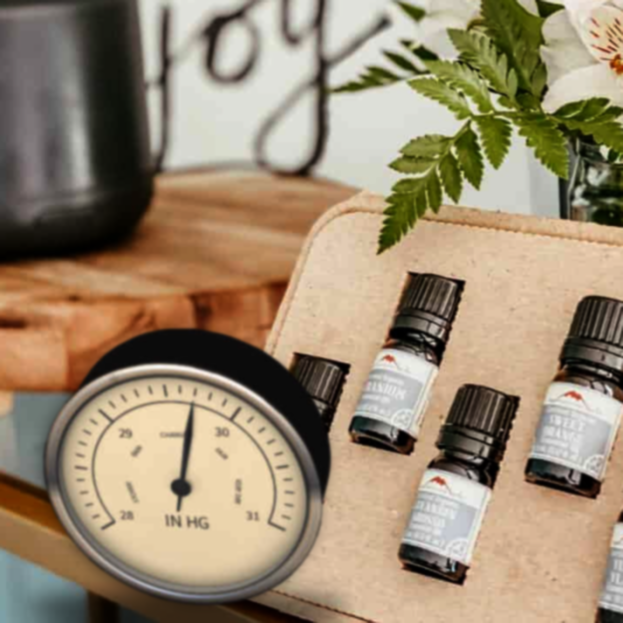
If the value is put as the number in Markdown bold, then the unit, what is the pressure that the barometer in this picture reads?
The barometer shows **29.7** inHg
